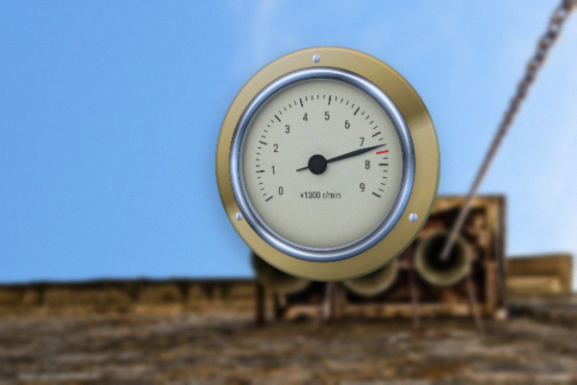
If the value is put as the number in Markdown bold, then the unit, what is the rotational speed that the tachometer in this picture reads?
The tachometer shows **7400** rpm
